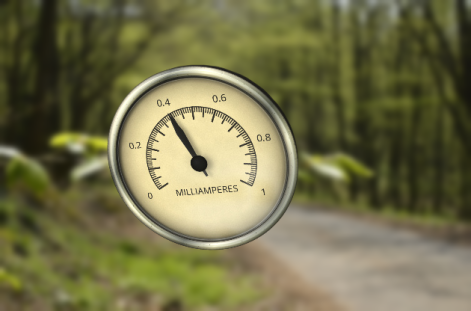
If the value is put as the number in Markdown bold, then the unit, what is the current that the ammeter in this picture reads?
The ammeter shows **0.4** mA
